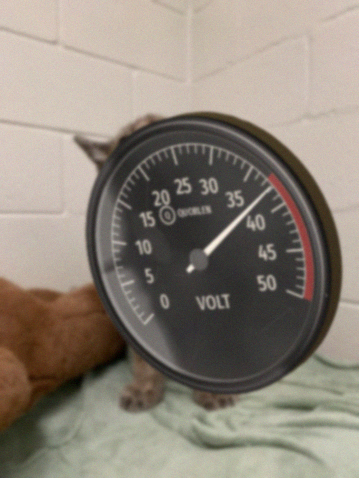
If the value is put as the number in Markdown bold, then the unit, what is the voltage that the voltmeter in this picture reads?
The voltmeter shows **38** V
